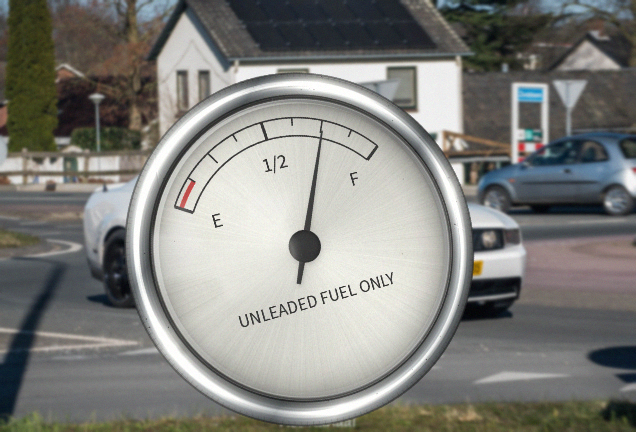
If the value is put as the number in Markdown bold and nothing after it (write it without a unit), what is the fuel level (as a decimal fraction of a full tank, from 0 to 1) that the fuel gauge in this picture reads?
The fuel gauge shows **0.75**
